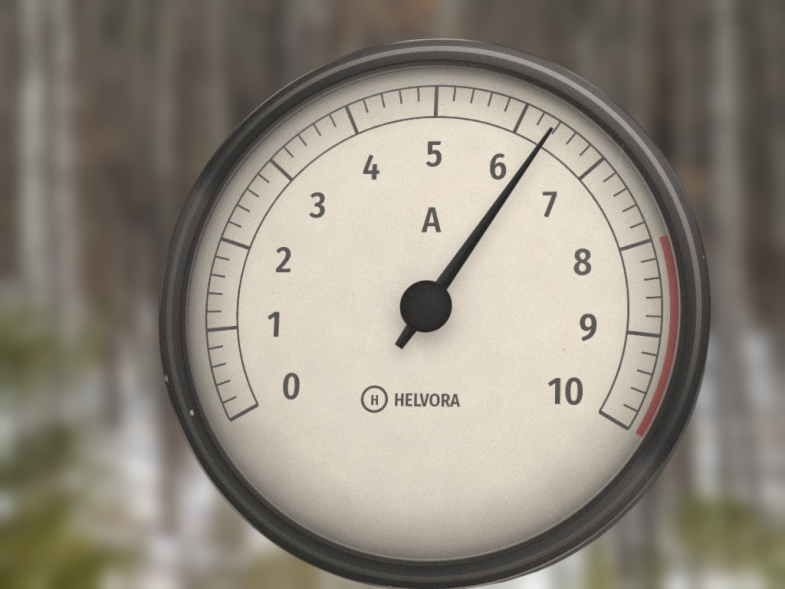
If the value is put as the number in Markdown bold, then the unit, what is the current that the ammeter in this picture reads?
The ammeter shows **6.4** A
